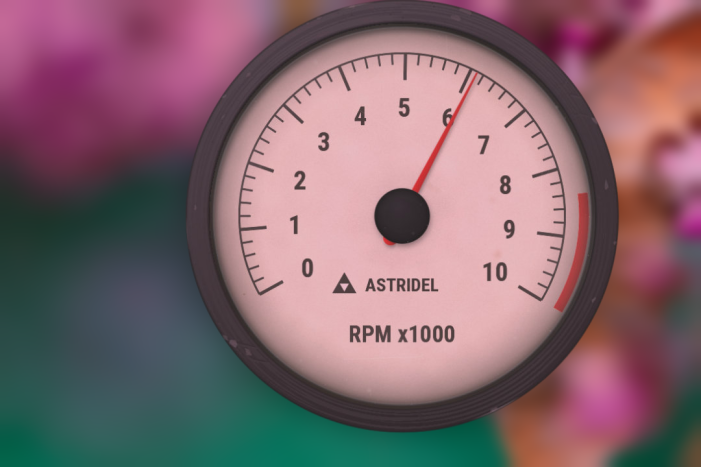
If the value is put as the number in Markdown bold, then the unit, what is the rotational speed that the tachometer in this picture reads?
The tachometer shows **6100** rpm
